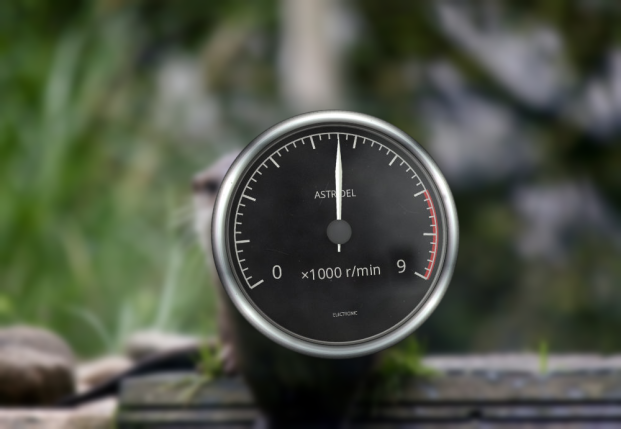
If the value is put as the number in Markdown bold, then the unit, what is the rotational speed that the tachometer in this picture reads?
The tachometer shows **4600** rpm
